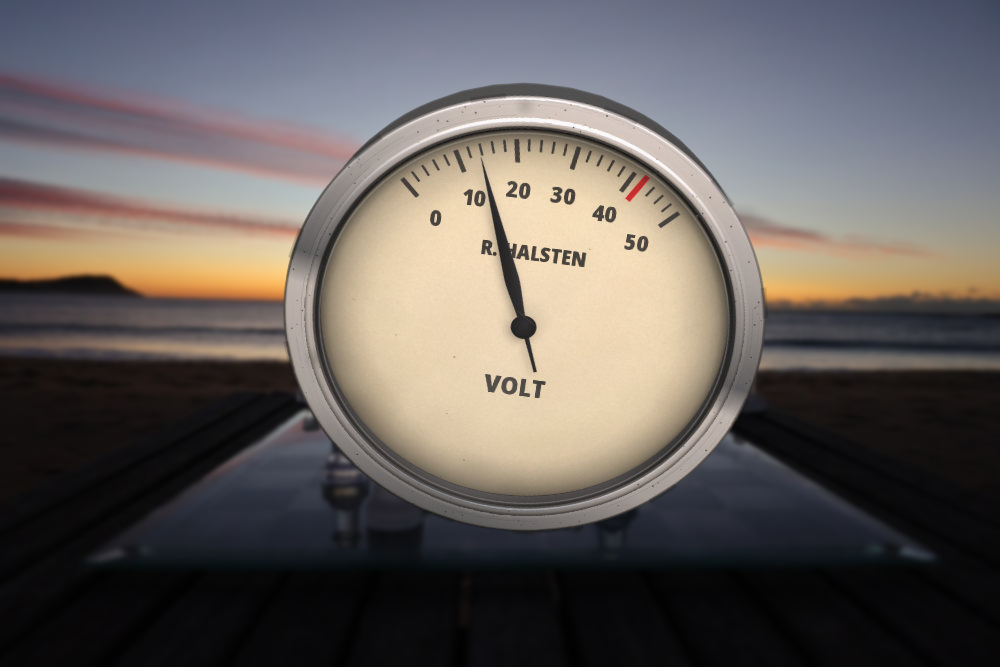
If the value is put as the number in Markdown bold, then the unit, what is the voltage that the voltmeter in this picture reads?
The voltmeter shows **14** V
